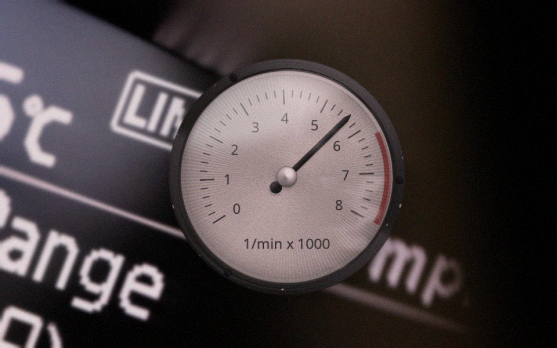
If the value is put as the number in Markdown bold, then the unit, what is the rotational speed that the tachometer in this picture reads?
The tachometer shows **5600** rpm
